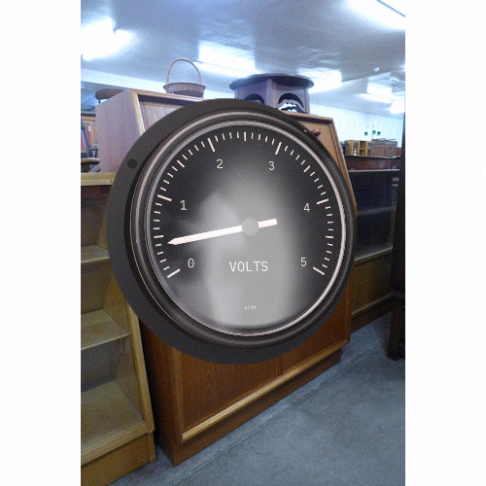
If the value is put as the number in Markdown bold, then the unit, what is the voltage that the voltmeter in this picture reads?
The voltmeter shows **0.4** V
